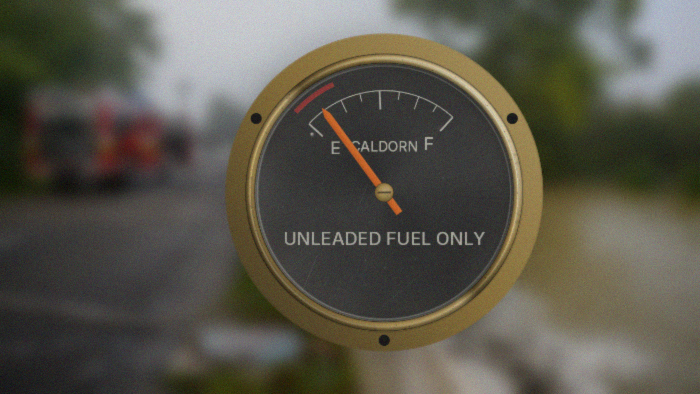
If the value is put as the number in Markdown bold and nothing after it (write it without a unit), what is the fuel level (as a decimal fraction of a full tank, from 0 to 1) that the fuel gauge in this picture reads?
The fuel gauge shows **0.125**
